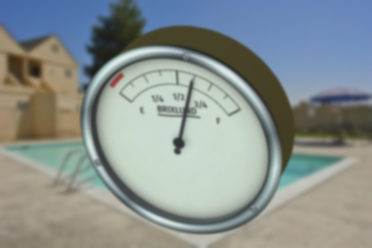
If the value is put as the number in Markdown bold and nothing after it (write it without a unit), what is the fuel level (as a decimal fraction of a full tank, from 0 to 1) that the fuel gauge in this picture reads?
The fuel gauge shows **0.625**
